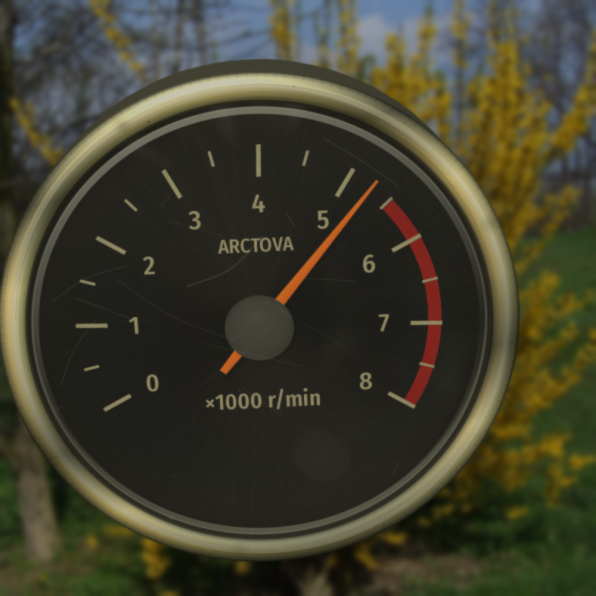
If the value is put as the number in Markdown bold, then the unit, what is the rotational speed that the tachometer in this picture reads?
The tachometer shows **5250** rpm
